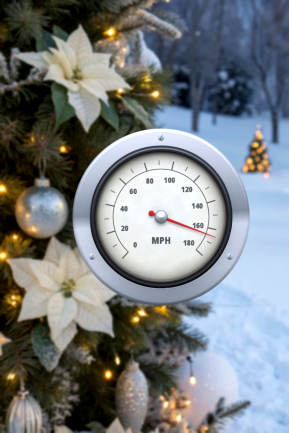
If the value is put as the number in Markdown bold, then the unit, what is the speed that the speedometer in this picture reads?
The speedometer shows **165** mph
